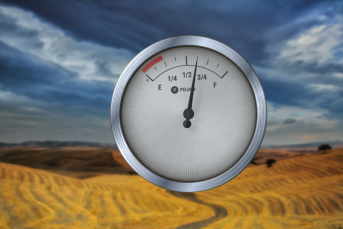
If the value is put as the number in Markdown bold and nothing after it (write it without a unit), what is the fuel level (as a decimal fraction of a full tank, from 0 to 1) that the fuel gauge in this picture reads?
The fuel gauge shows **0.625**
